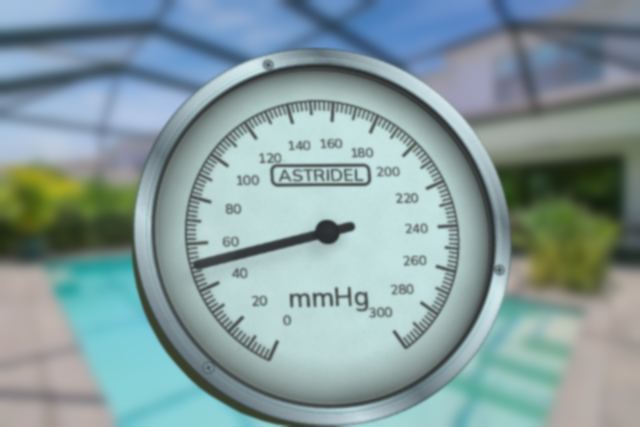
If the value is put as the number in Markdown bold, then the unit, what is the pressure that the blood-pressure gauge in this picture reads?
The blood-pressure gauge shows **50** mmHg
